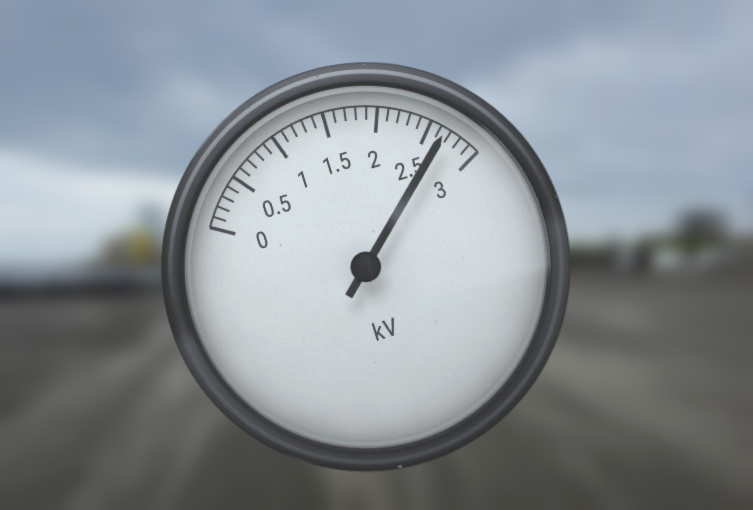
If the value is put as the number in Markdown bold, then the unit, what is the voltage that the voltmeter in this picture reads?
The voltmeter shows **2.65** kV
